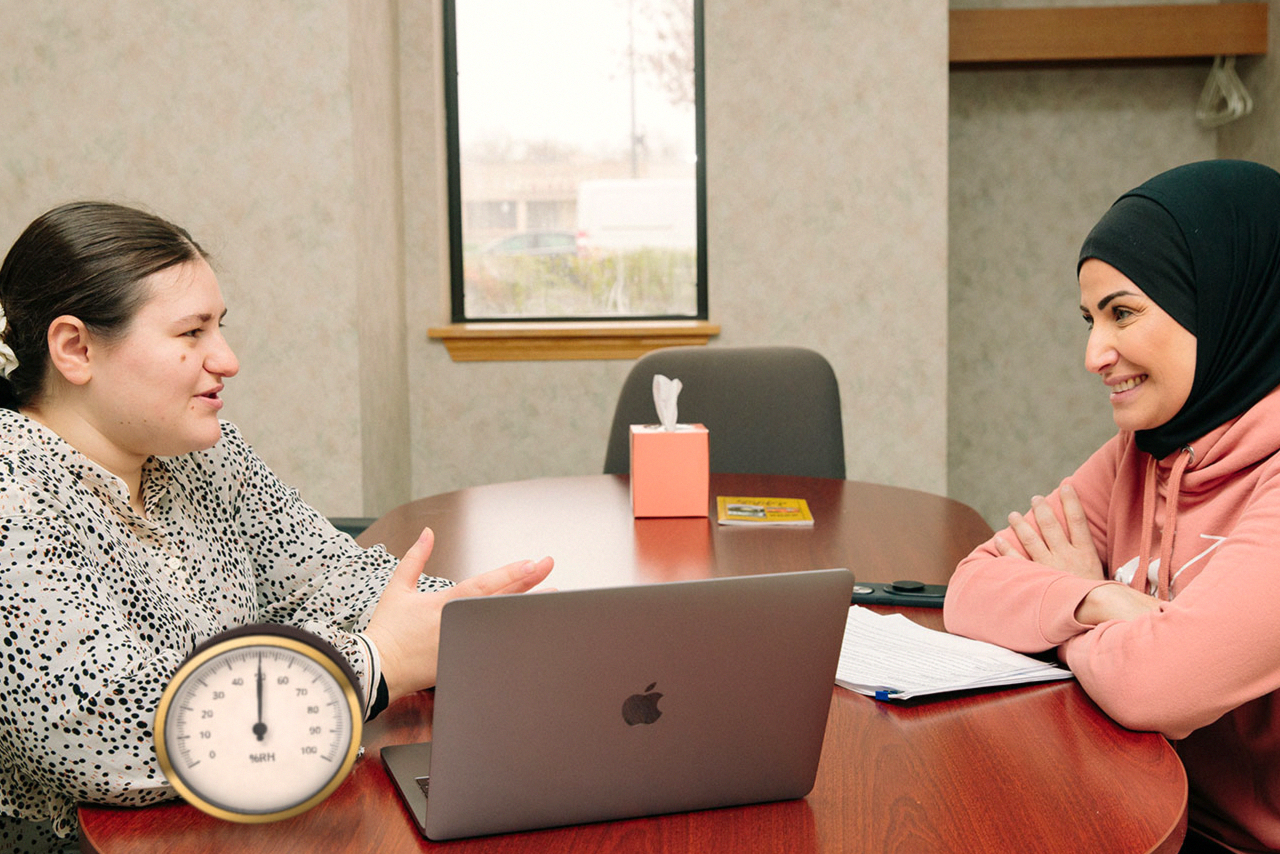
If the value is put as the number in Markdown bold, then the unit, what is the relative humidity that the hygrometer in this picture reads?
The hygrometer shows **50** %
